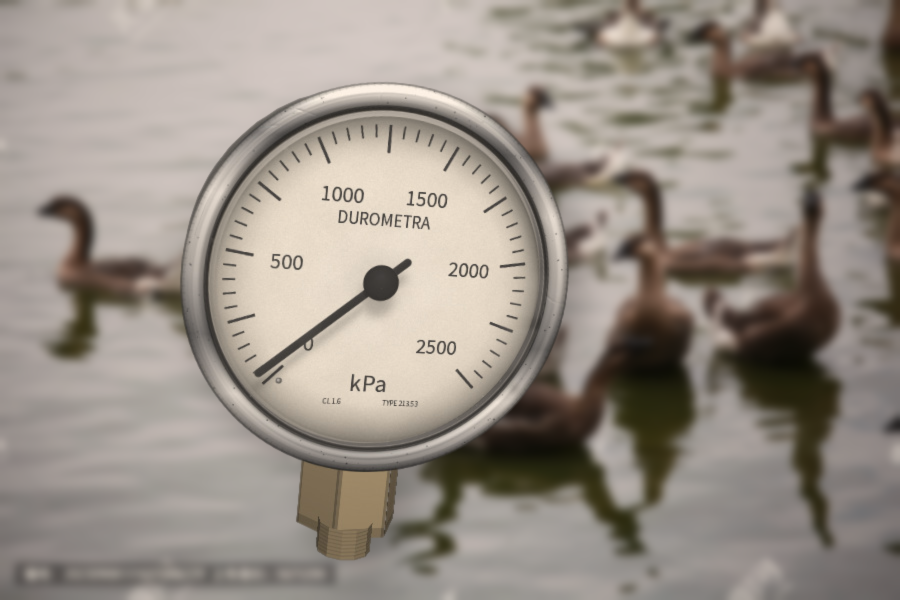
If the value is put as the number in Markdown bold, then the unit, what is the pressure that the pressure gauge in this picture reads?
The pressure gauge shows **50** kPa
